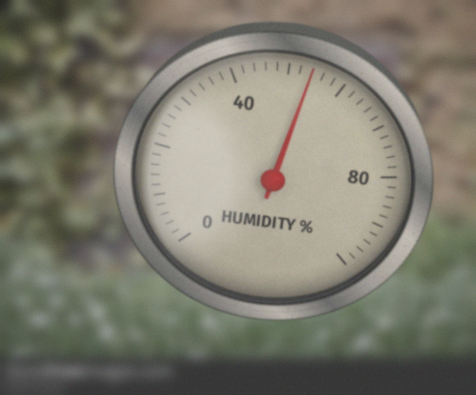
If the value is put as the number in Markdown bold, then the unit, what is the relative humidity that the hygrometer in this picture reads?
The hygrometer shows **54** %
